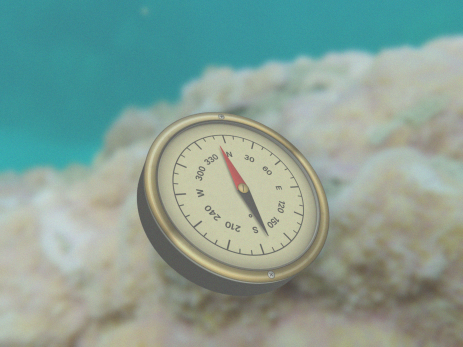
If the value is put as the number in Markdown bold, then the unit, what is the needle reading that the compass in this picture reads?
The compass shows **350** °
